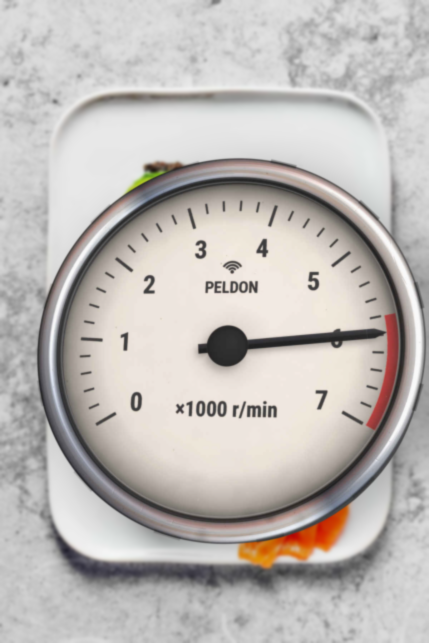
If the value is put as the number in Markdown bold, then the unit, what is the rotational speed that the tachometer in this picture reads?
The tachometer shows **6000** rpm
